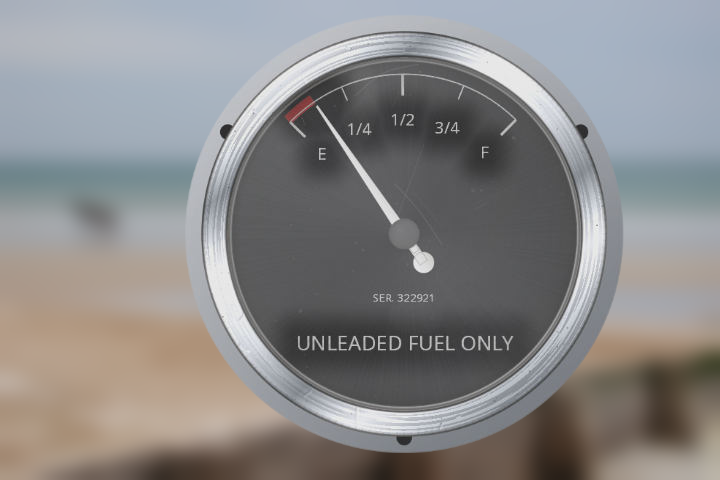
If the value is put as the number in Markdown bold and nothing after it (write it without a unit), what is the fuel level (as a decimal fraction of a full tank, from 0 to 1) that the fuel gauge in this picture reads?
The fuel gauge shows **0.125**
